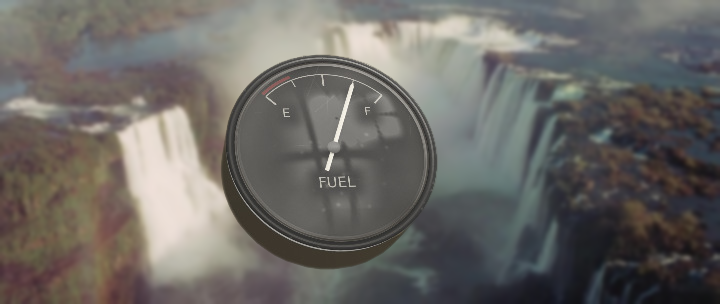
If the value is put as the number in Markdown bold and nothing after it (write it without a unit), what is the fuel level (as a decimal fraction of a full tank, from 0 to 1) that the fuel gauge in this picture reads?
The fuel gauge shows **0.75**
